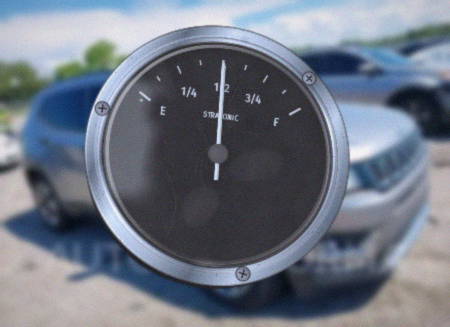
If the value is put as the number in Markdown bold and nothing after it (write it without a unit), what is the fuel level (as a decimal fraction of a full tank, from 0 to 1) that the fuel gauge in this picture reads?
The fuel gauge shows **0.5**
